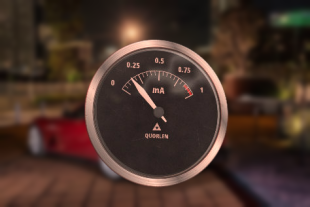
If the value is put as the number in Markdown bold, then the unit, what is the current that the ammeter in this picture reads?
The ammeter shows **0.15** mA
